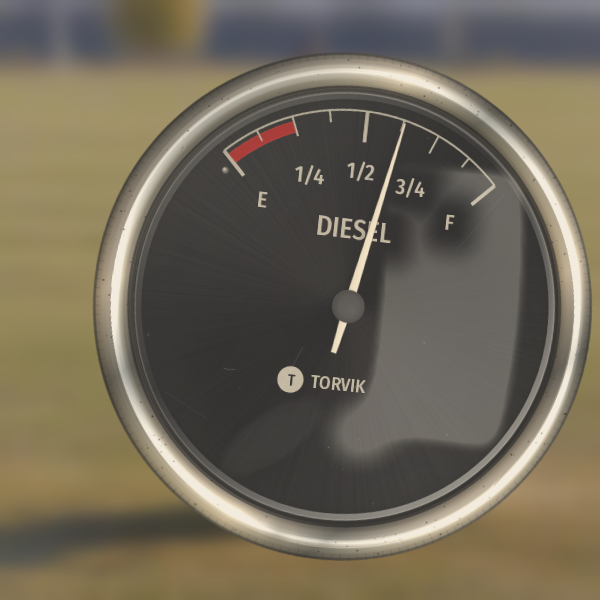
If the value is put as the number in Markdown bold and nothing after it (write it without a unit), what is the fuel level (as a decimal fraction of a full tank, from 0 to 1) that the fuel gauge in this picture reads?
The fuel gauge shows **0.625**
